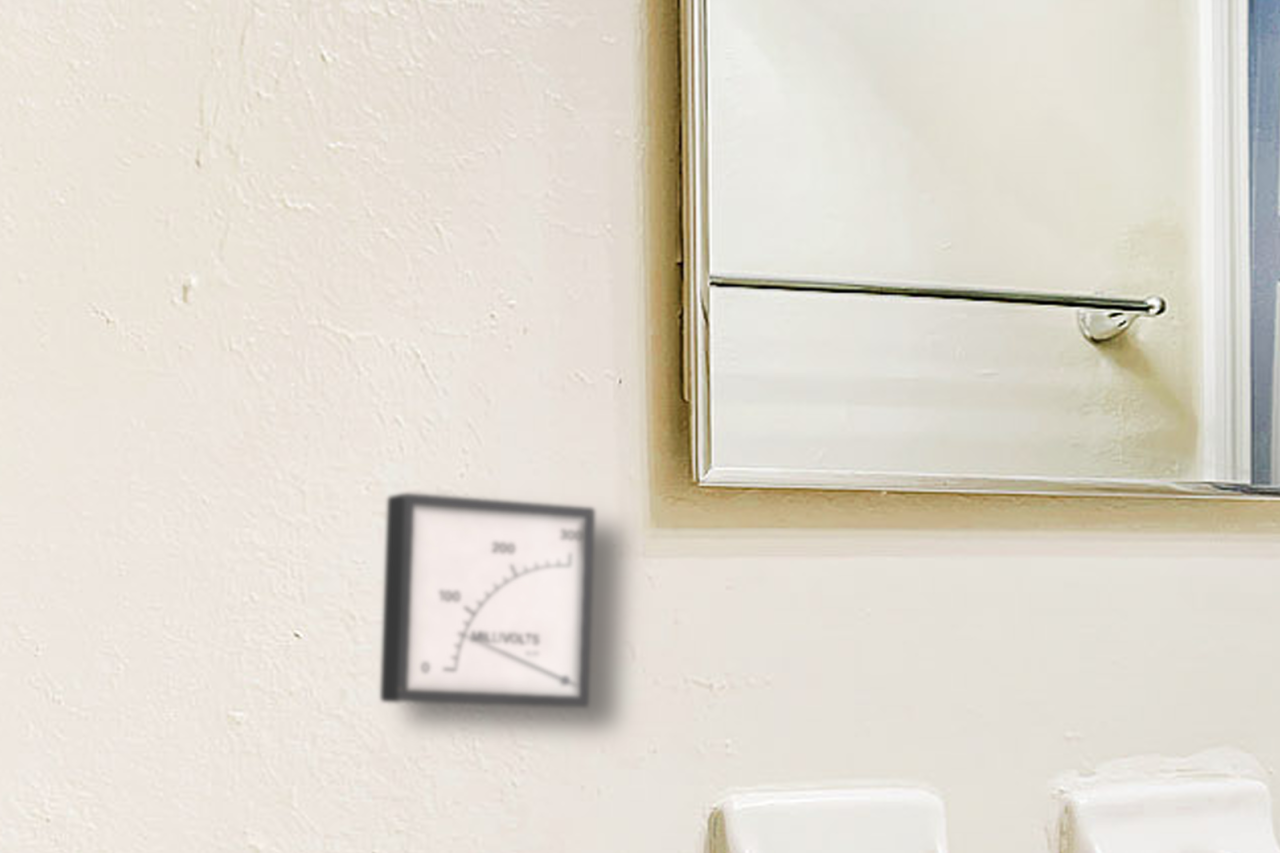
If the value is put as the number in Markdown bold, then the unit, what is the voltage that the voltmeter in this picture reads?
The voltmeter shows **60** mV
